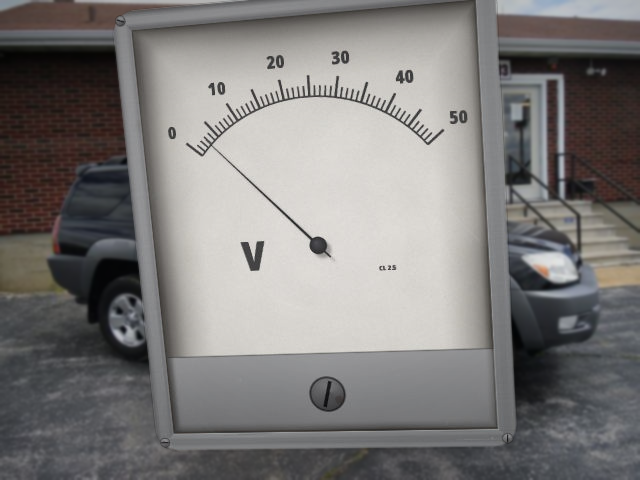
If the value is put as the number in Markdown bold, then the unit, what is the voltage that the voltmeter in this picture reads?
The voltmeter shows **3** V
